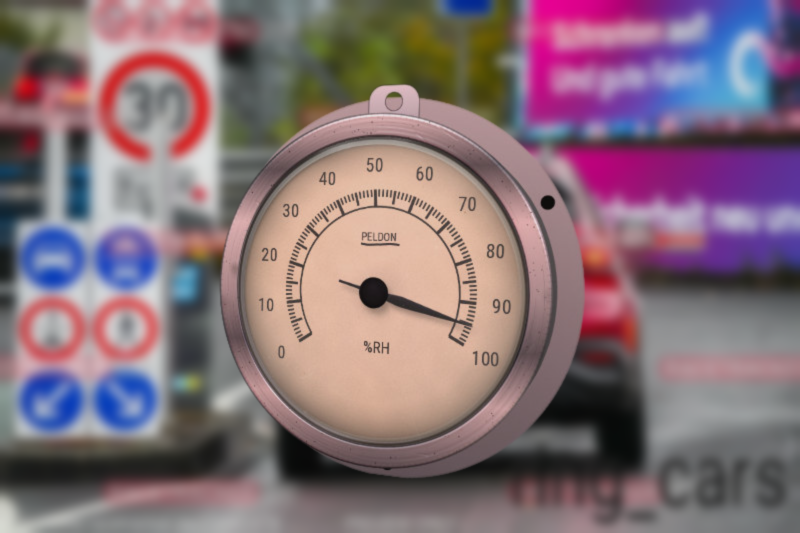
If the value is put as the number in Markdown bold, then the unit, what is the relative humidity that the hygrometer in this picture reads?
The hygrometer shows **95** %
